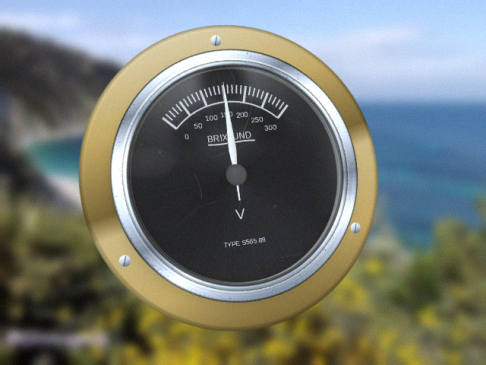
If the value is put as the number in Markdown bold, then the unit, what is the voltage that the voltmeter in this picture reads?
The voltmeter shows **150** V
